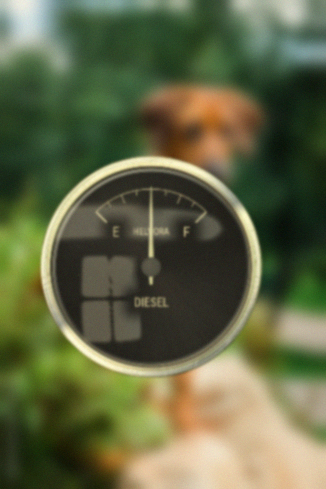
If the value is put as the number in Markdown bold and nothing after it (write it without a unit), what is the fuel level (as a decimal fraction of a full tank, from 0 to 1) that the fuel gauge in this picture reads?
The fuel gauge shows **0.5**
